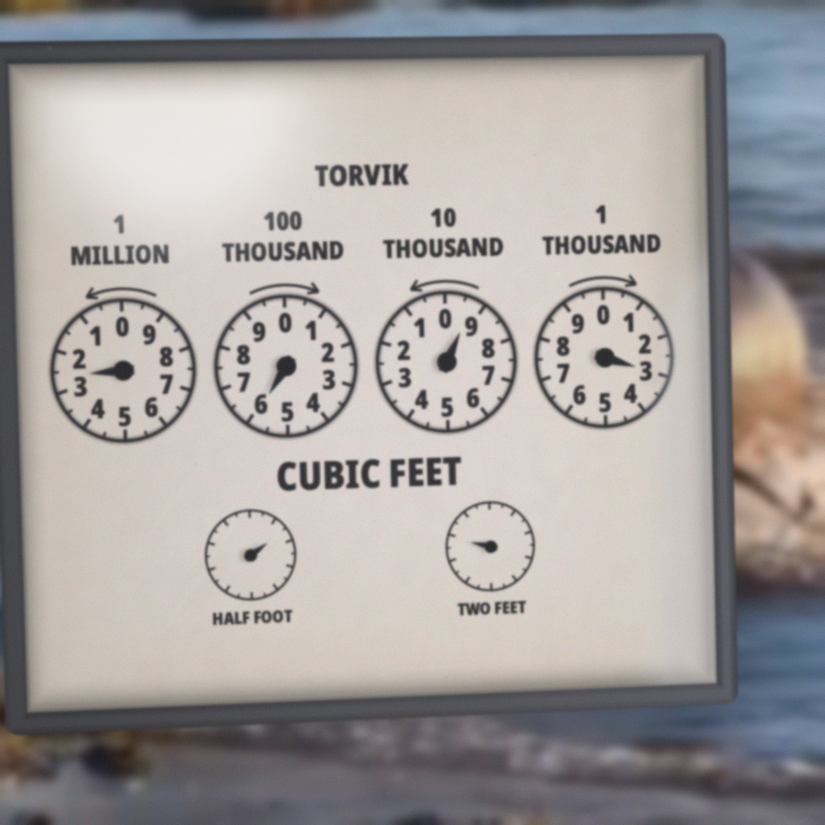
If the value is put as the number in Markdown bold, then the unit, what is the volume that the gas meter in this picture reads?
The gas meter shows **259300** ft³
